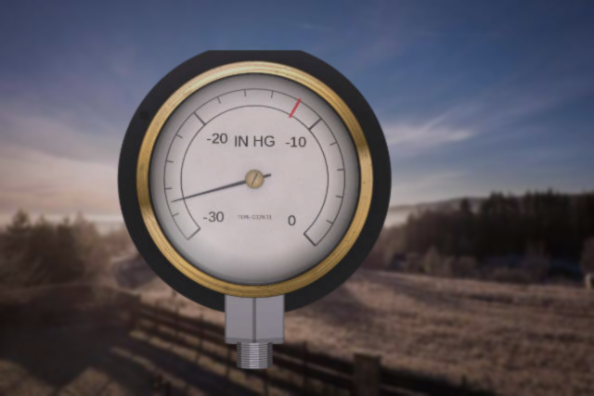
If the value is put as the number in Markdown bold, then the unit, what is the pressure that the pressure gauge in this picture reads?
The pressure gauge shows **-27** inHg
